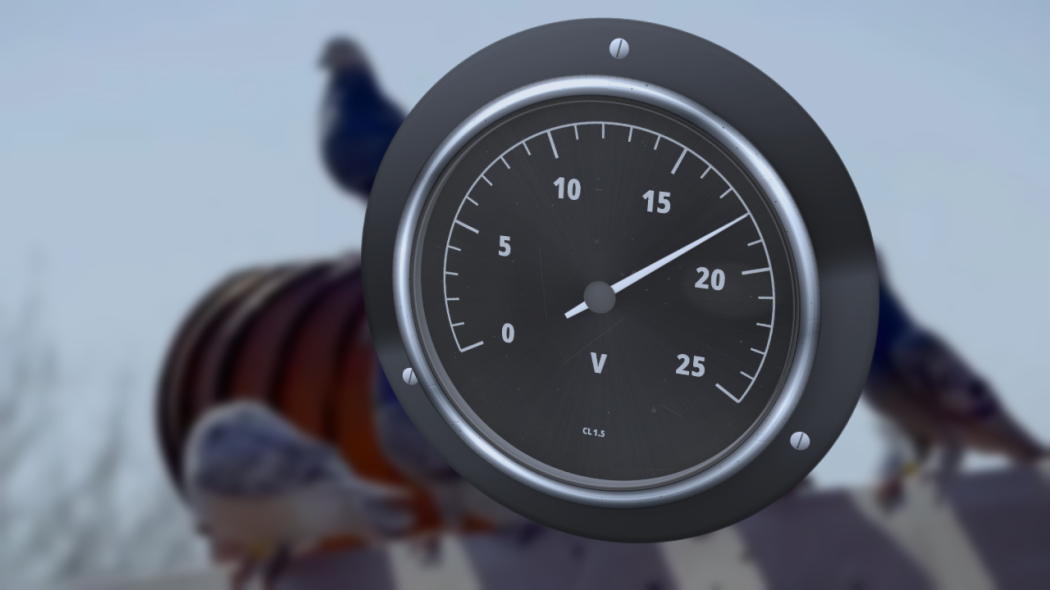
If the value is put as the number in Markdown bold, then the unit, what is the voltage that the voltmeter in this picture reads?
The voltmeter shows **18** V
